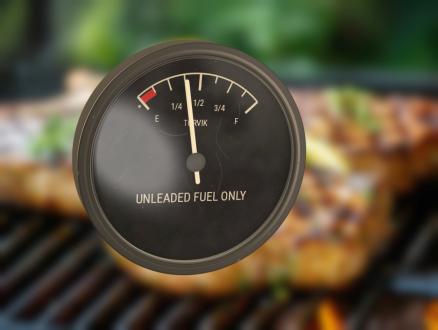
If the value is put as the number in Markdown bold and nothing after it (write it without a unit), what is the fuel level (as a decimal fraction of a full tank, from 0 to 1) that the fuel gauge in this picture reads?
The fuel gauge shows **0.375**
